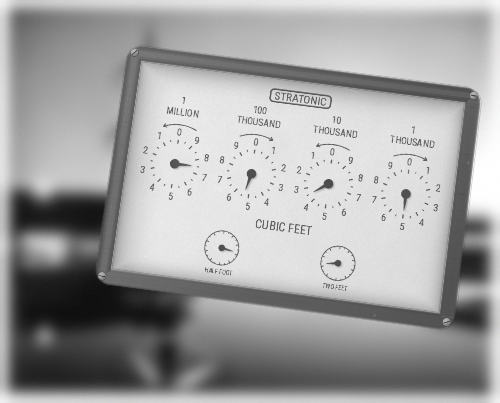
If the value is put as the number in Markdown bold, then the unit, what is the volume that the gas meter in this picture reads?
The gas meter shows **753500** ft³
